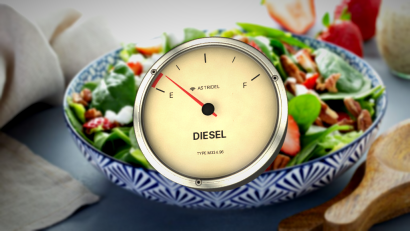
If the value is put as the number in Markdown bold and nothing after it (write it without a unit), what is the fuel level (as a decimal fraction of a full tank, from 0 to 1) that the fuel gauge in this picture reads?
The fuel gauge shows **0.125**
